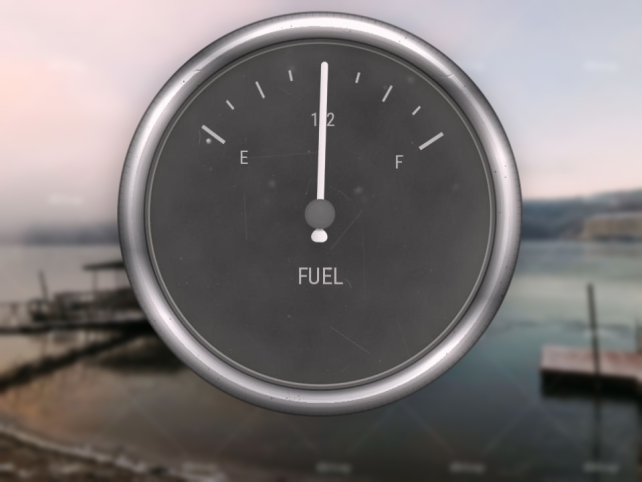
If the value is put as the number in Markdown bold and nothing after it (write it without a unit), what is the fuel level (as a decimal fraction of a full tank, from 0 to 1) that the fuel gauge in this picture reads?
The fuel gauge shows **0.5**
